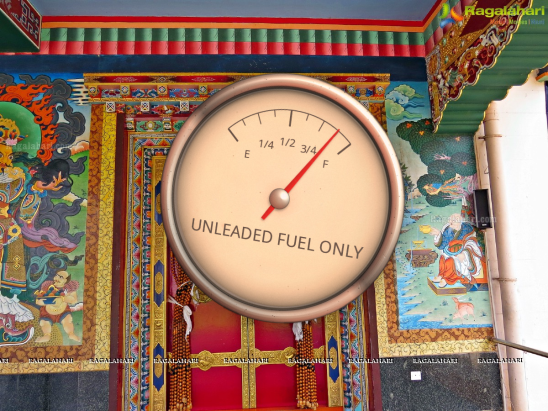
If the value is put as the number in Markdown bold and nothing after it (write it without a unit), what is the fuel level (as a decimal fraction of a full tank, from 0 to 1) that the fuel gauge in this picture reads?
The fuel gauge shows **0.875**
